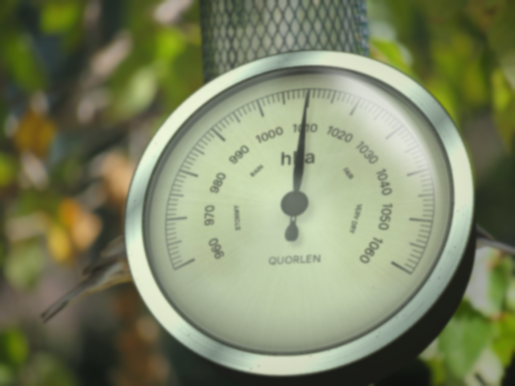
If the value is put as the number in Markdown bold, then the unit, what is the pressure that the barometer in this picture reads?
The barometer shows **1010** hPa
